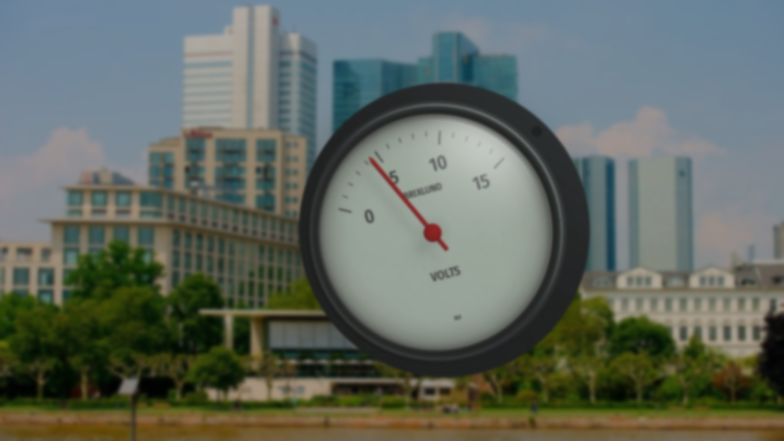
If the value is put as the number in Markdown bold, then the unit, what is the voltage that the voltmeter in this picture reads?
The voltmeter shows **4.5** V
